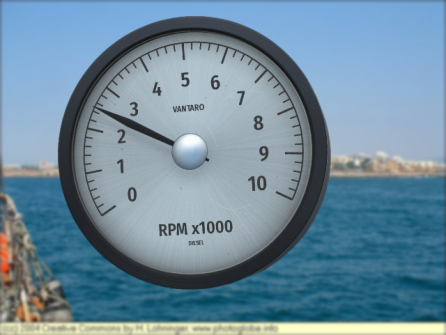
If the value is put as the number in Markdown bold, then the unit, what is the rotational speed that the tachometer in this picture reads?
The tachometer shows **2500** rpm
